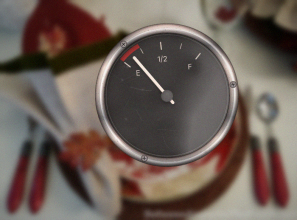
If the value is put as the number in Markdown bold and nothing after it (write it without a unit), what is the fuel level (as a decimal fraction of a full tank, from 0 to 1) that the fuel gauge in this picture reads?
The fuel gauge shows **0.125**
